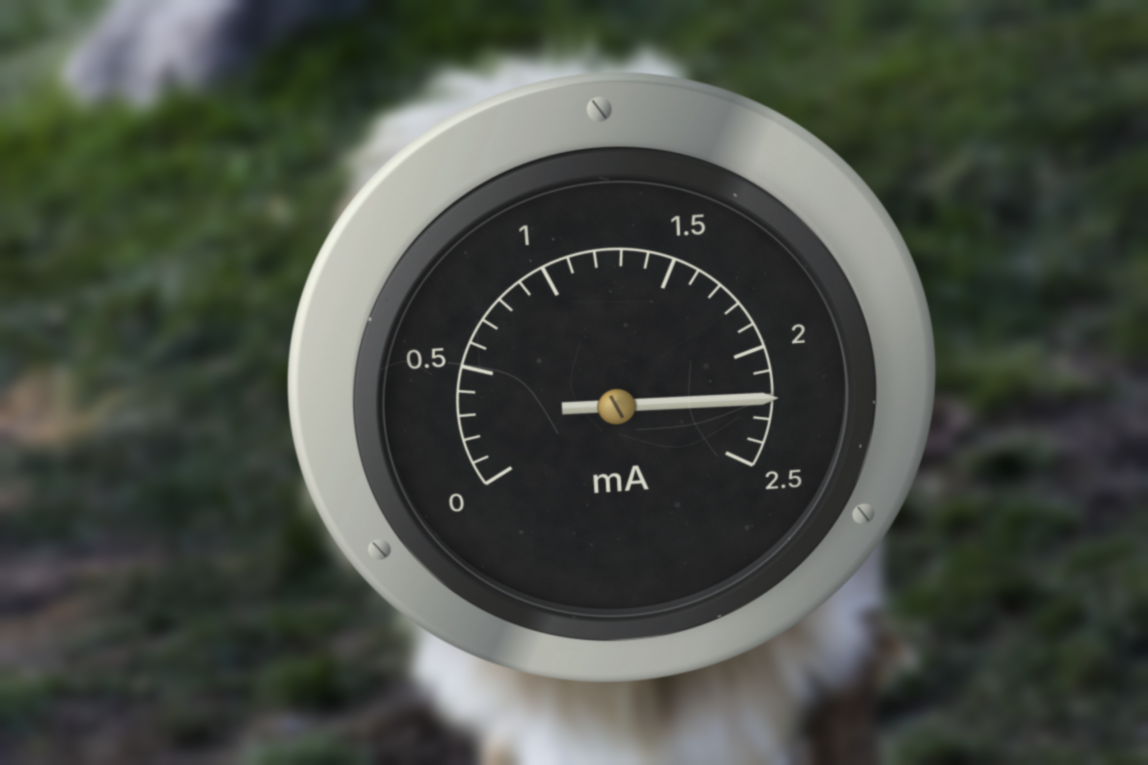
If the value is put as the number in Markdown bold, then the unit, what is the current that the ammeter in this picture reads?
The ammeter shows **2.2** mA
